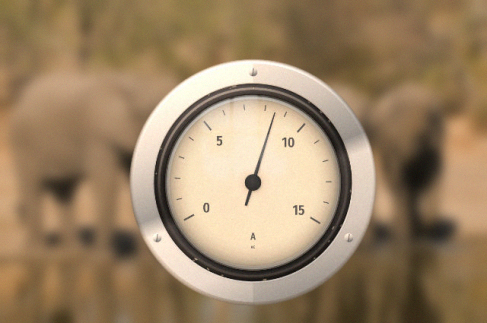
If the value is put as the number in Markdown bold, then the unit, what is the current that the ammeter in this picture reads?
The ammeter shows **8.5** A
